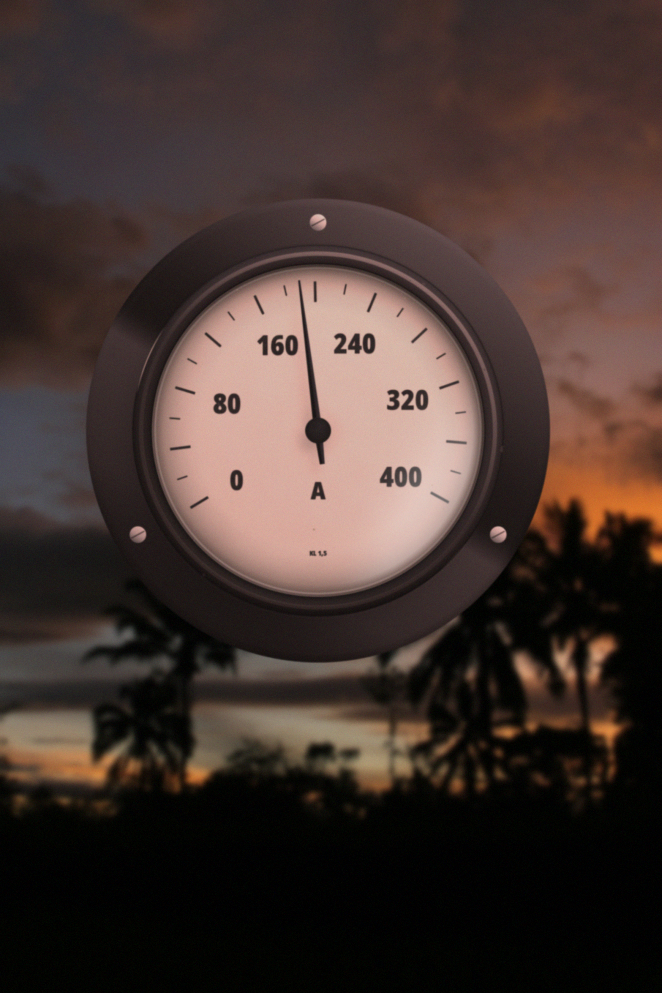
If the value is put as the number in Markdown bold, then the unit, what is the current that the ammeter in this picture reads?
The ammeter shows **190** A
